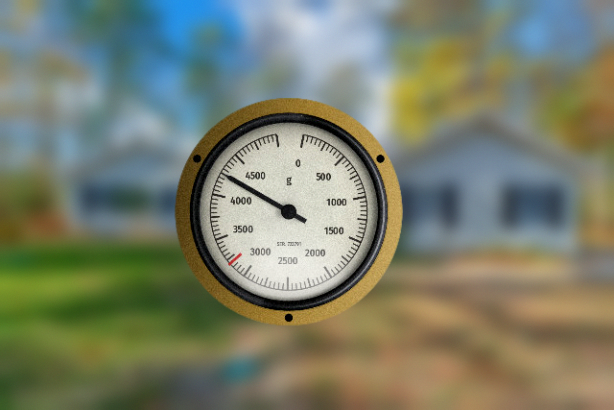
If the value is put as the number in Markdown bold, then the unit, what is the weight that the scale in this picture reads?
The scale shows **4250** g
